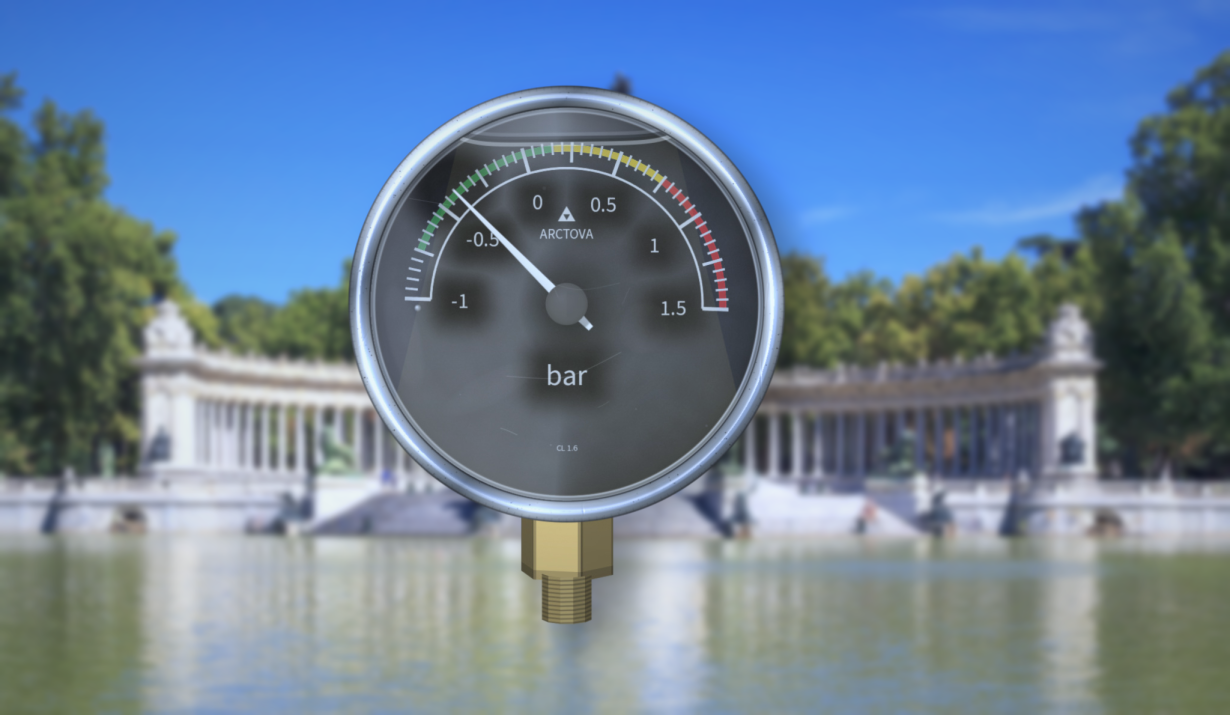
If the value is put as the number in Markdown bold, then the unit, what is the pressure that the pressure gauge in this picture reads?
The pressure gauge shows **-0.4** bar
